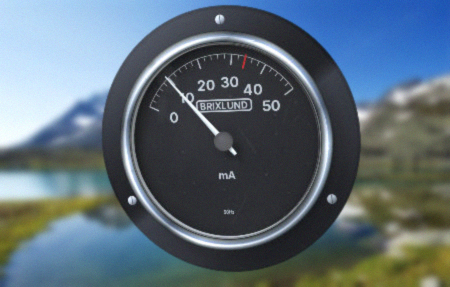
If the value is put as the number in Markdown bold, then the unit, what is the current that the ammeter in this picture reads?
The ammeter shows **10** mA
